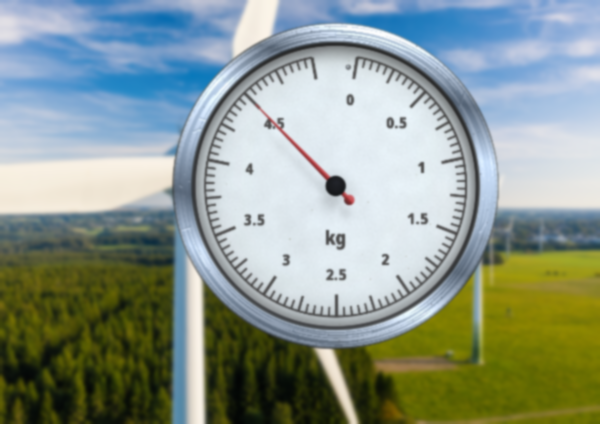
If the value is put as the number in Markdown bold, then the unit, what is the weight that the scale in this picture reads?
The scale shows **4.5** kg
